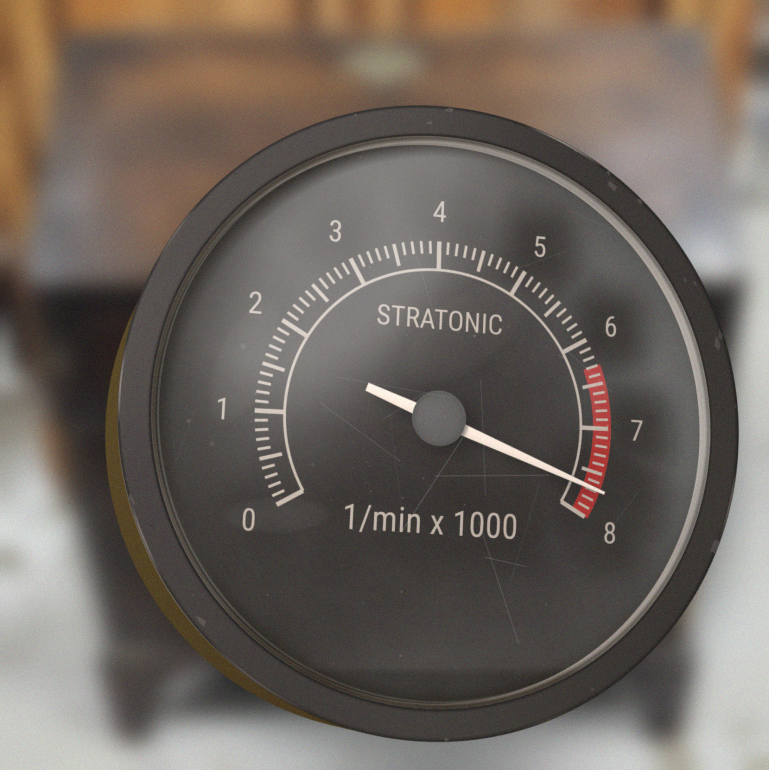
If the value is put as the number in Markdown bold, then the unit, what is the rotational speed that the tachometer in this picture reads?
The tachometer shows **7700** rpm
